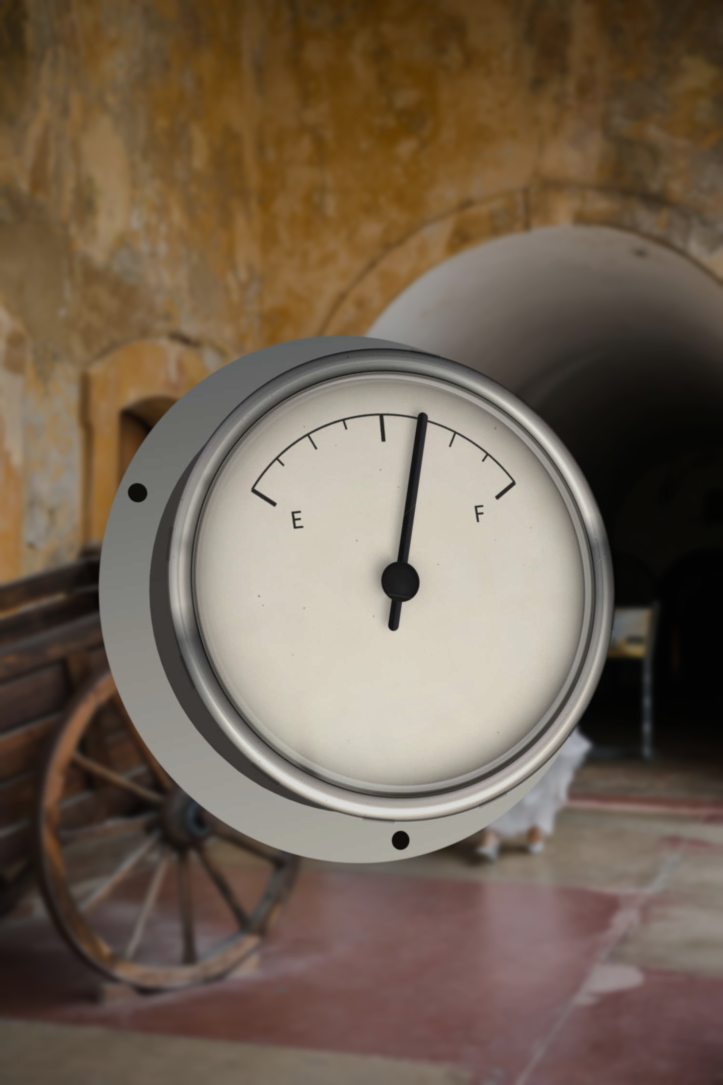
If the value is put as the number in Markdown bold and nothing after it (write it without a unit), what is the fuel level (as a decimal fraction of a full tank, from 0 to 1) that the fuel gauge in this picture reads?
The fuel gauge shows **0.625**
